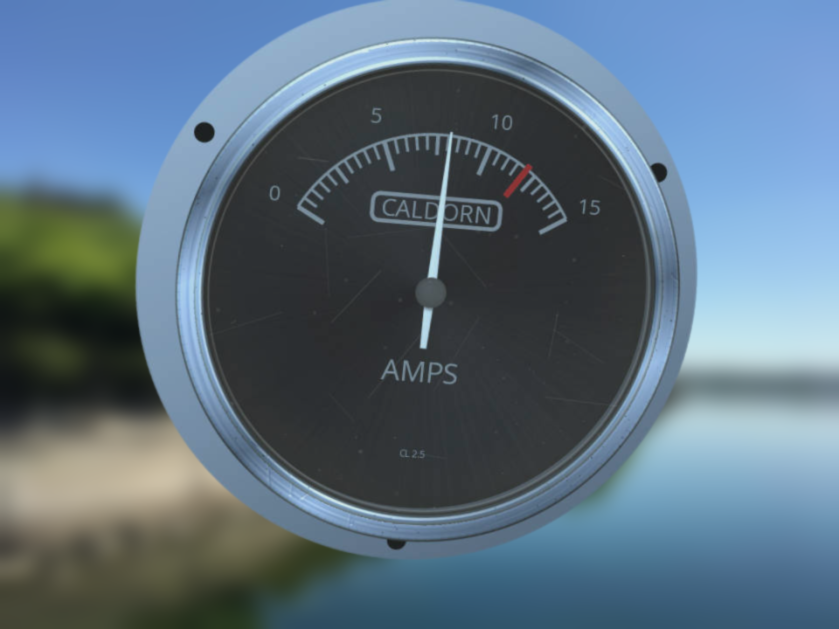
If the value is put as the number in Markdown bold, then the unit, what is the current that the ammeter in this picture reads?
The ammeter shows **8** A
